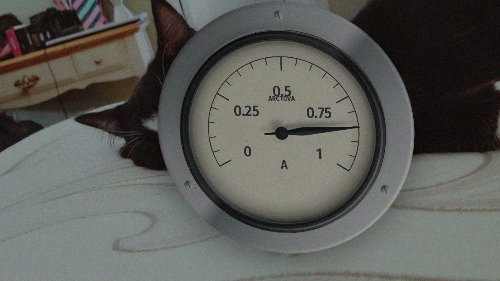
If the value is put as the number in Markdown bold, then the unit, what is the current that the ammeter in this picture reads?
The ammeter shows **0.85** A
